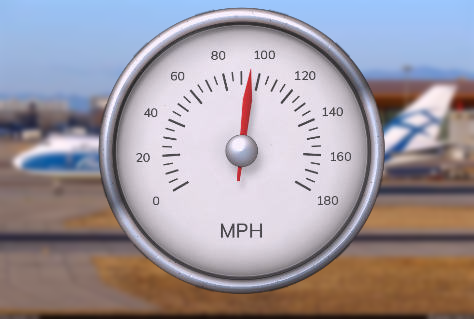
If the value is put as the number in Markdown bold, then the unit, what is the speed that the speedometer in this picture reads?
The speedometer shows **95** mph
